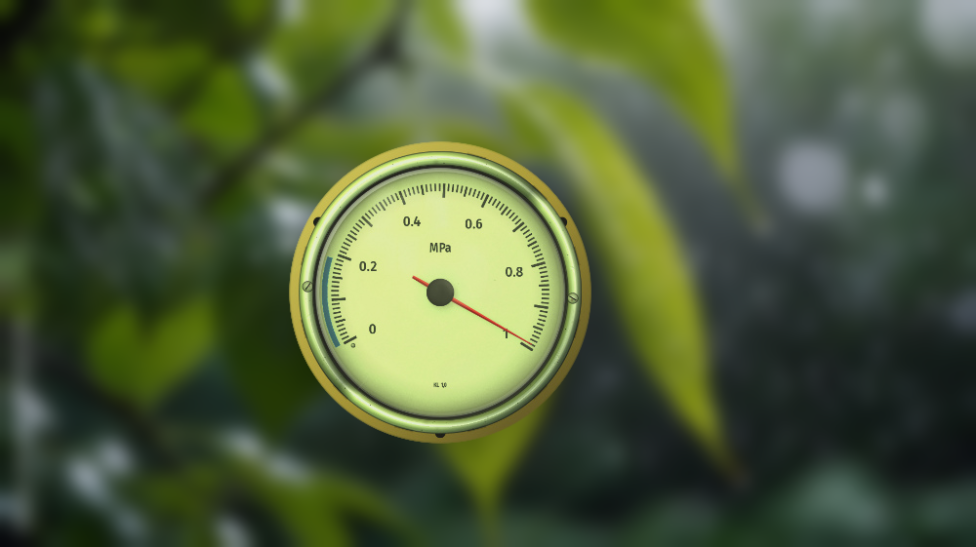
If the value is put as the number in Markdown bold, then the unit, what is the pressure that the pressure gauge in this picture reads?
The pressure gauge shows **0.99** MPa
